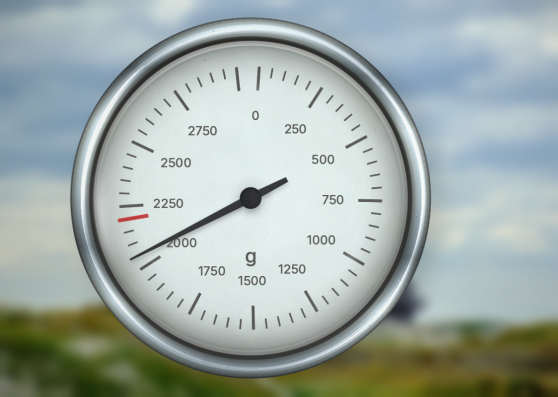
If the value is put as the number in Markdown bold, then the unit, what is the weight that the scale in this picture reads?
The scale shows **2050** g
